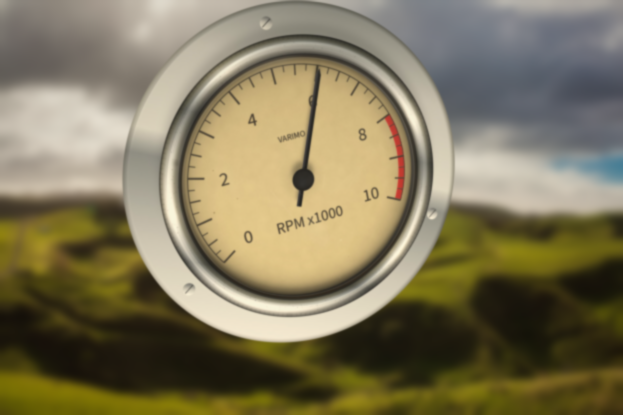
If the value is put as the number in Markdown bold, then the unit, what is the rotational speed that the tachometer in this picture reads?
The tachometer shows **6000** rpm
